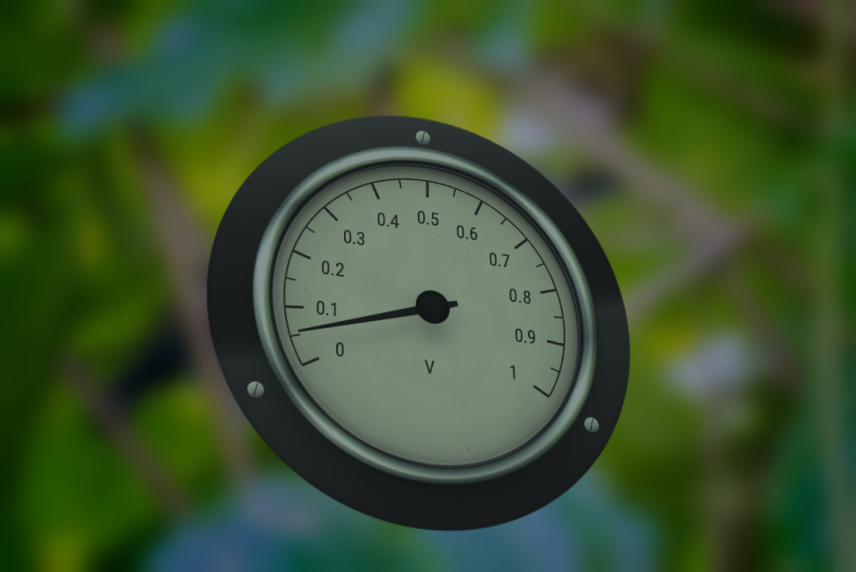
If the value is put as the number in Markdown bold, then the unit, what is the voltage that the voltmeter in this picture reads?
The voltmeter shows **0.05** V
